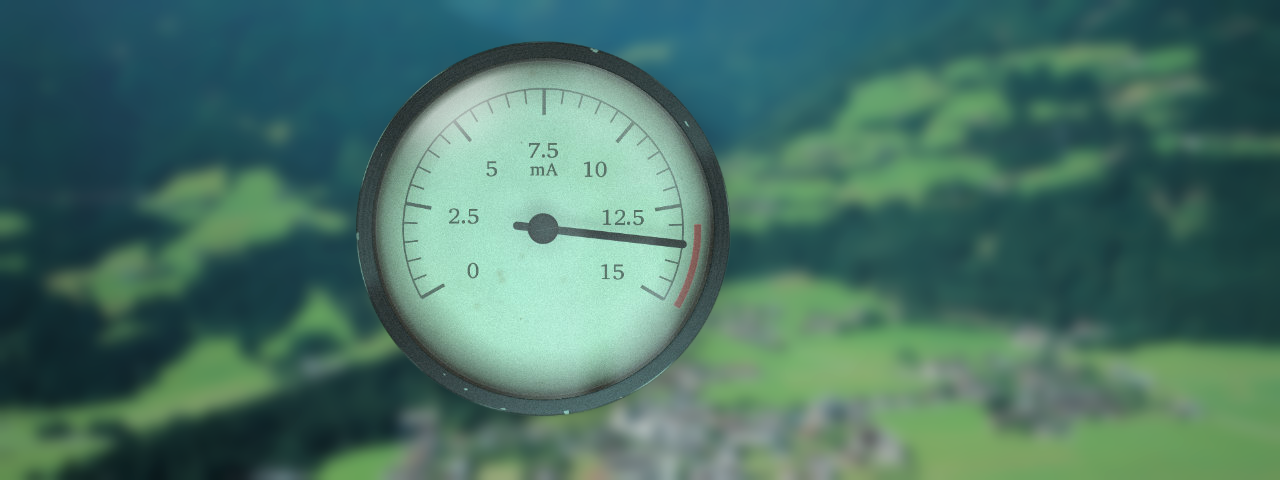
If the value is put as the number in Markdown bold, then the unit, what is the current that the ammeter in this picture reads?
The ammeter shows **13.5** mA
